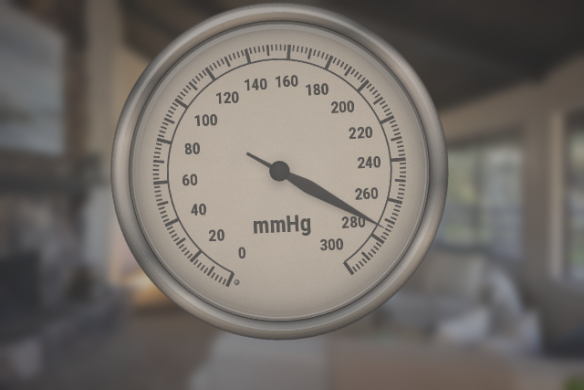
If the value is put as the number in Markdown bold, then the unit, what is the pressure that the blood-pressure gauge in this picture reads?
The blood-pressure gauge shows **274** mmHg
